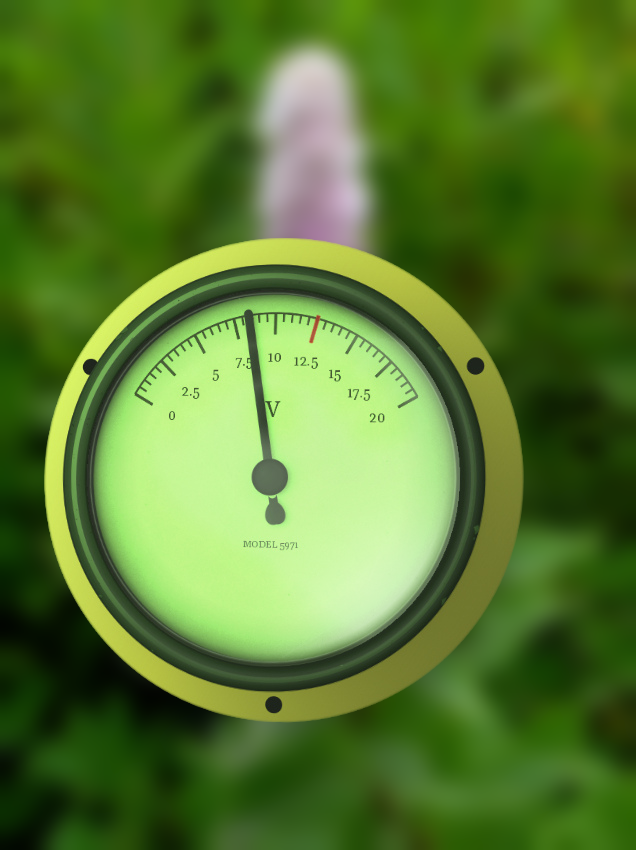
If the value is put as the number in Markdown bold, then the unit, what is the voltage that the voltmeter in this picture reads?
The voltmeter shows **8.5** V
